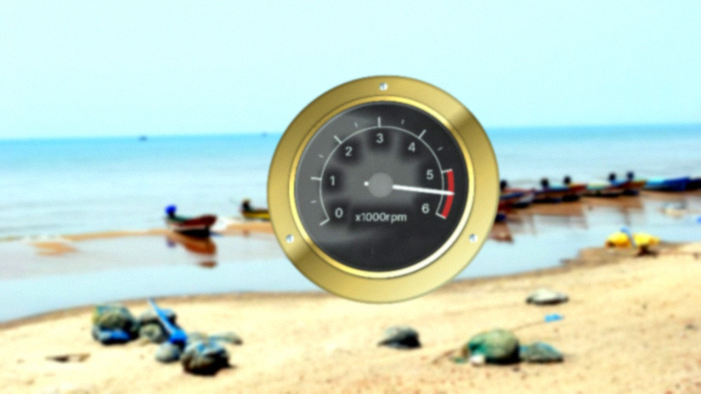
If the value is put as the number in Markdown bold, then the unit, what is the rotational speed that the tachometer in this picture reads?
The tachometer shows **5500** rpm
